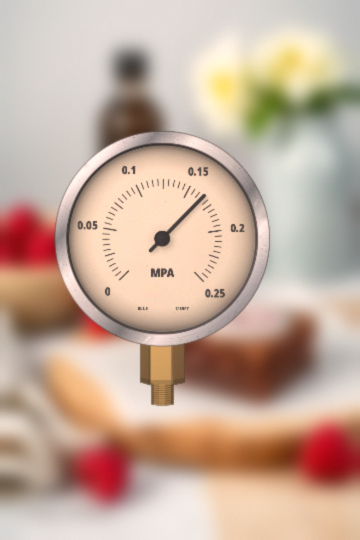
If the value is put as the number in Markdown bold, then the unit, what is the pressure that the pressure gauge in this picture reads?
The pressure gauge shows **0.165** MPa
